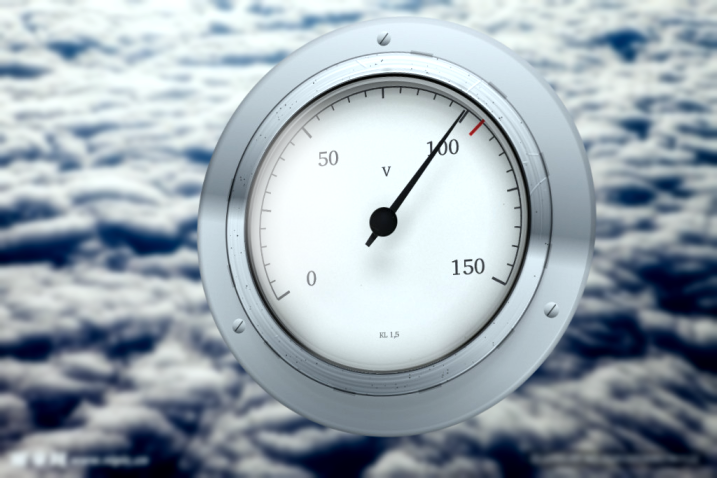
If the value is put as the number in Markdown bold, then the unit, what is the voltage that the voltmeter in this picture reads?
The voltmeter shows **100** V
